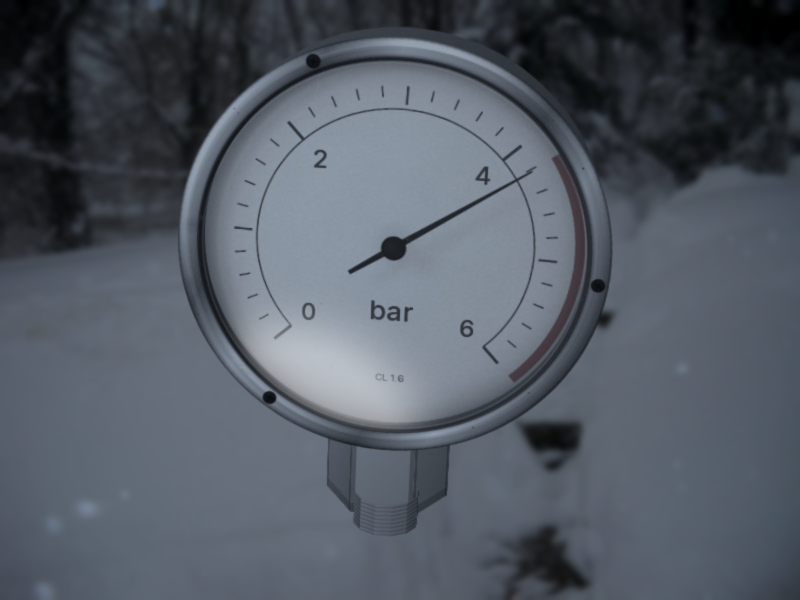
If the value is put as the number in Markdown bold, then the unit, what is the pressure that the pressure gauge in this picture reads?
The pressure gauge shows **4.2** bar
